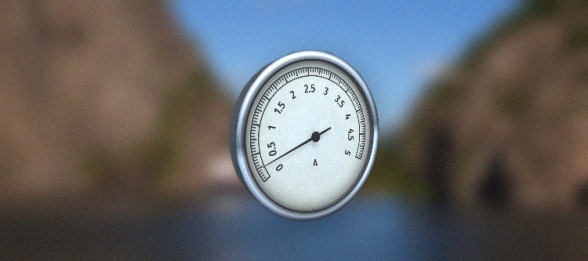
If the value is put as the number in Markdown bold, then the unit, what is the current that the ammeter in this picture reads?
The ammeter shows **0.25** A
